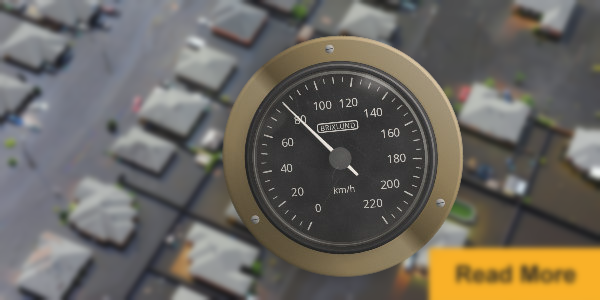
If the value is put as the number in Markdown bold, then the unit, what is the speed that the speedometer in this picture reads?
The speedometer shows **80** km/h
